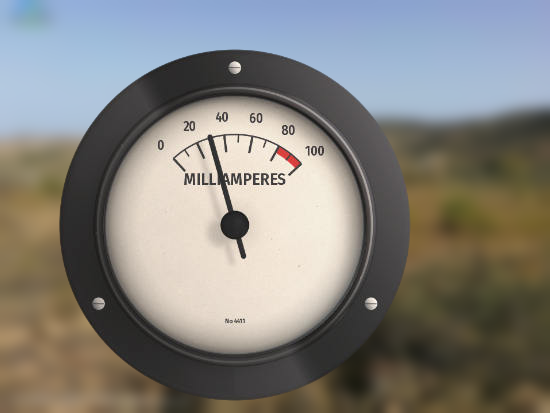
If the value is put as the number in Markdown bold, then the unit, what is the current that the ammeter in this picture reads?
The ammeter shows **30** mA
